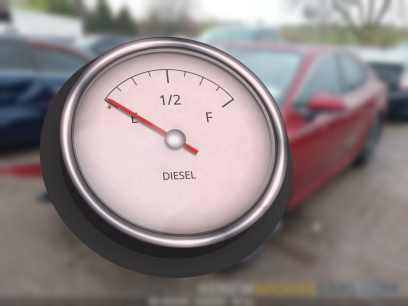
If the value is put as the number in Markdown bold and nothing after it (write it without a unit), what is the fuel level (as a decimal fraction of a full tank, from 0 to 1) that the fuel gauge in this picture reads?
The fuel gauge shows **0**
